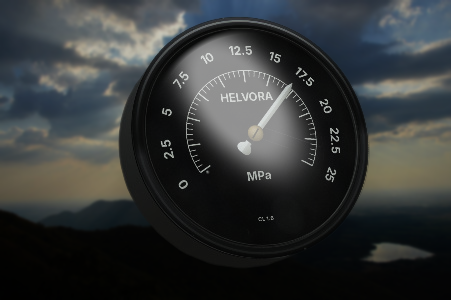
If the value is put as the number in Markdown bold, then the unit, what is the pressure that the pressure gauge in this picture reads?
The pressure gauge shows **17** MPa
